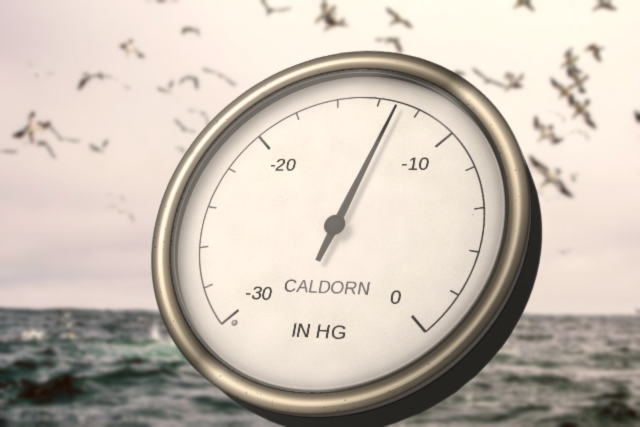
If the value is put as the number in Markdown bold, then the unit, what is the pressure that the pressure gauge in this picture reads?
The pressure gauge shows **-13** inHg
